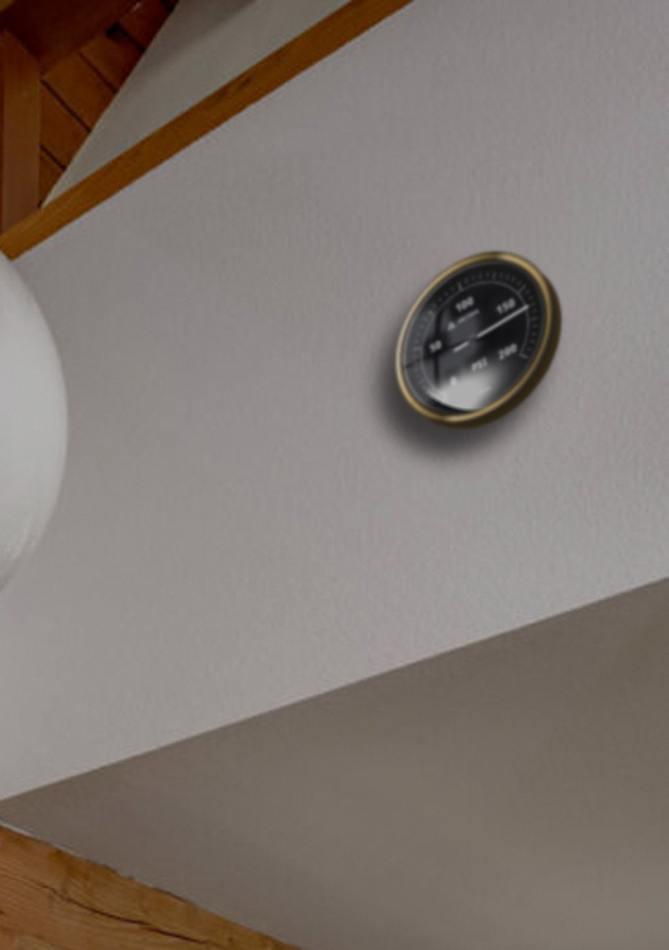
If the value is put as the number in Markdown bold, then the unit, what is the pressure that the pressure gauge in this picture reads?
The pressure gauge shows **165** psi
